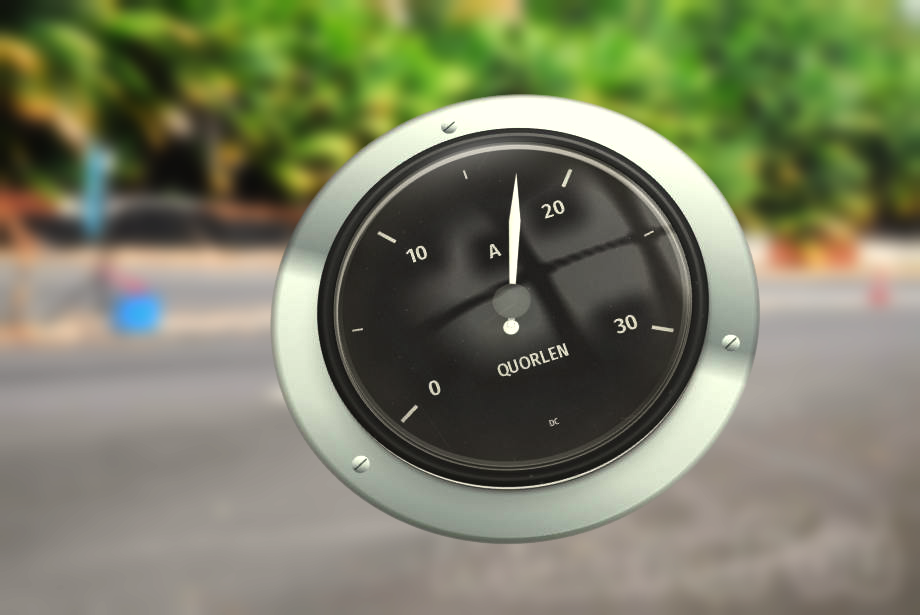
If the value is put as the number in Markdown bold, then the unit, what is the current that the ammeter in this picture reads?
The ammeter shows **17.5** A
